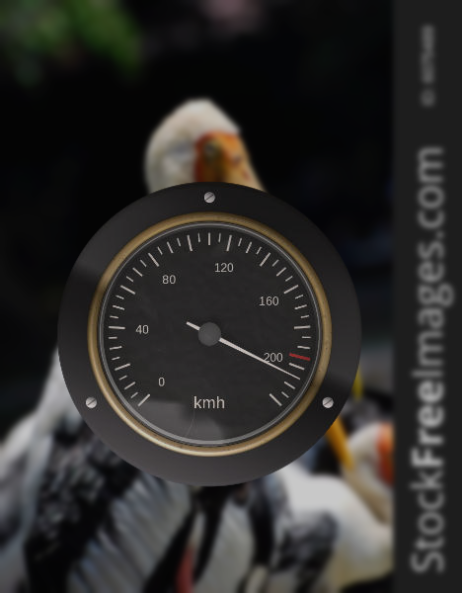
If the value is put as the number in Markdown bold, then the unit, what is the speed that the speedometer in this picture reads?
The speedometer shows **205** km/h
